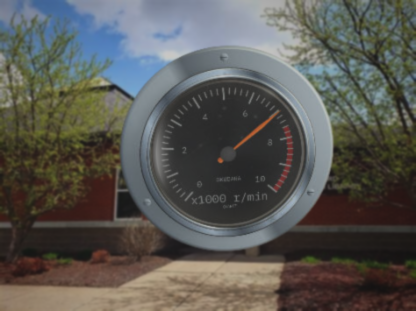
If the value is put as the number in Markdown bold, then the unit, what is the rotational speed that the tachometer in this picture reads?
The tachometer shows **7000** rpm
